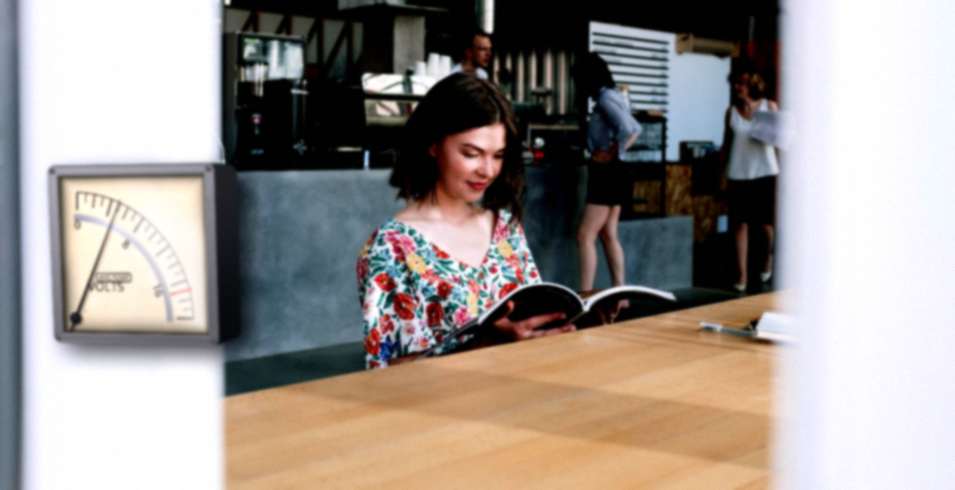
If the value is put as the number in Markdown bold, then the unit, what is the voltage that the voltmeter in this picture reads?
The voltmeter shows **5** V
